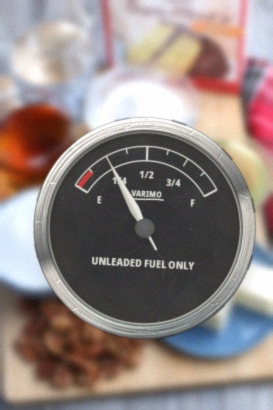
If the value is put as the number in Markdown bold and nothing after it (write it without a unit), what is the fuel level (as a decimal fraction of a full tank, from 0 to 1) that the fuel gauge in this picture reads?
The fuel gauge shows **0.25**
